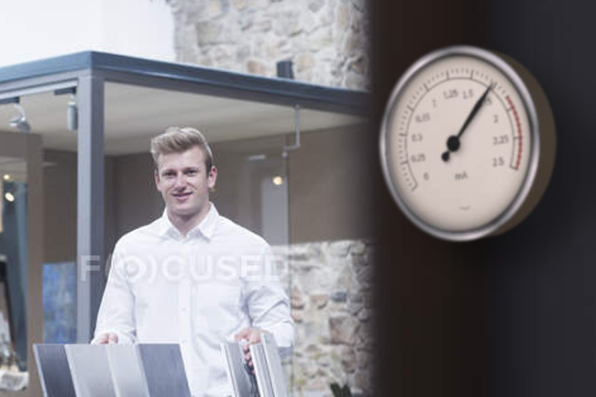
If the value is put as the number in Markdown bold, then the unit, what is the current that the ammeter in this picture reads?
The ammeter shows **1.75** mA
